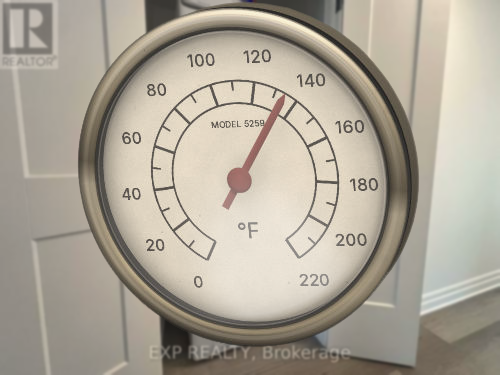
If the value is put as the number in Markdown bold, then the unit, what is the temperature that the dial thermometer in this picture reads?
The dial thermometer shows **135** °F
